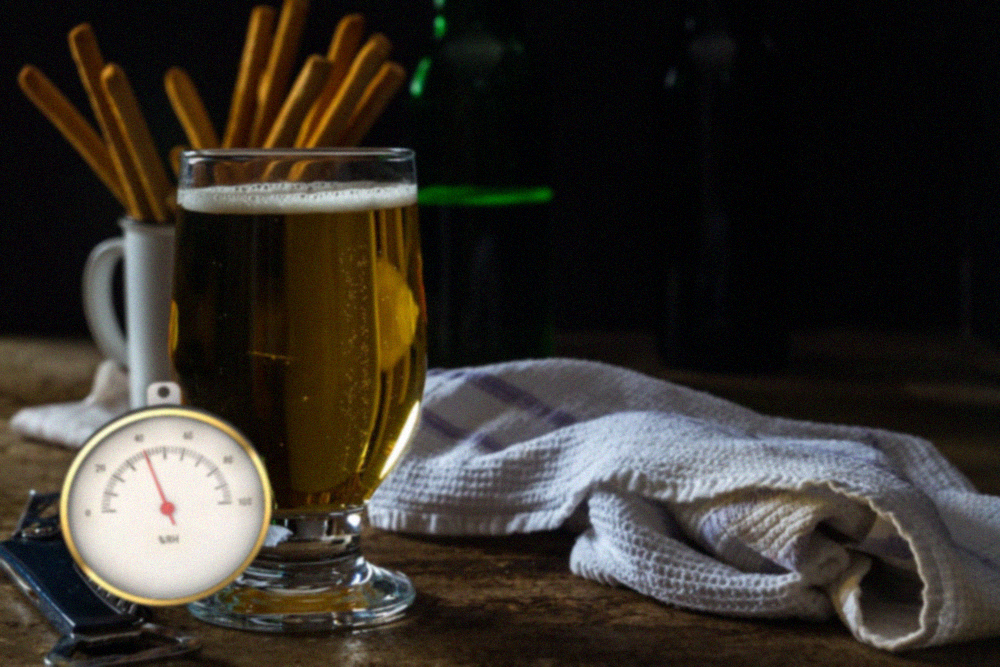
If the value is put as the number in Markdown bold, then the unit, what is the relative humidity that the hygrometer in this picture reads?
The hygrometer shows **40** %
